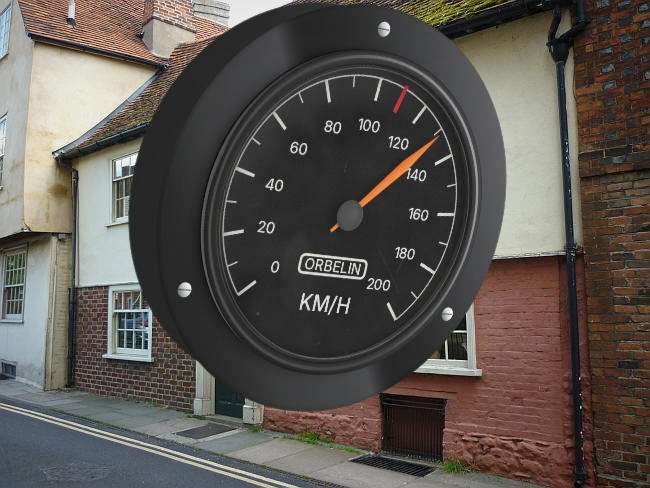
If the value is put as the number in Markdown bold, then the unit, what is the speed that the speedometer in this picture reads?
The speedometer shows **130** km/h
